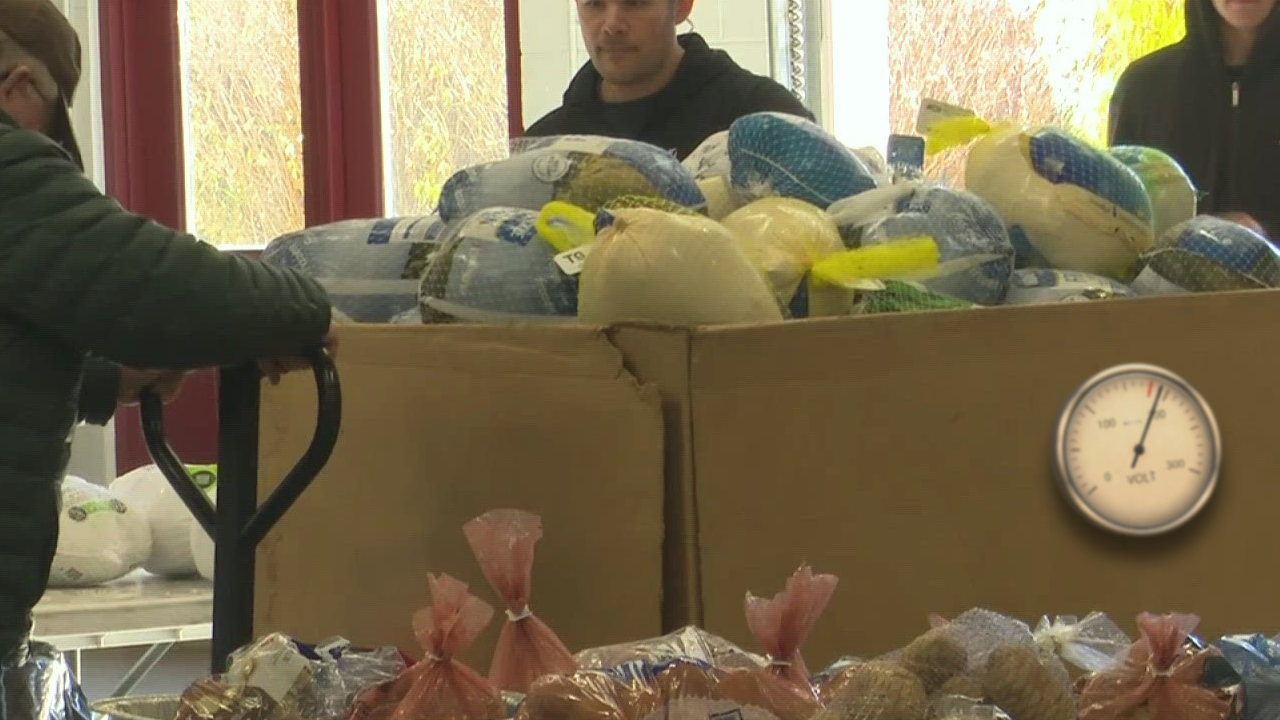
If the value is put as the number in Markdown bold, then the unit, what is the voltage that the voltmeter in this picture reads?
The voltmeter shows **190** V
